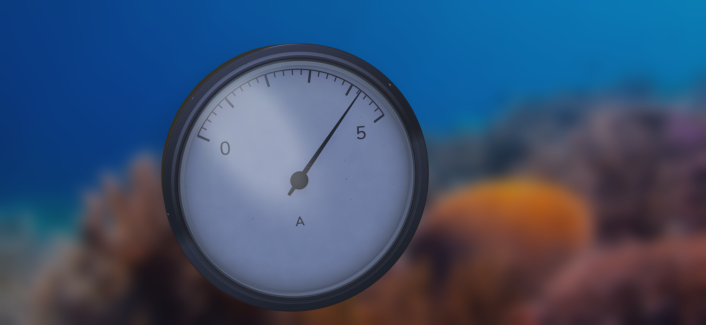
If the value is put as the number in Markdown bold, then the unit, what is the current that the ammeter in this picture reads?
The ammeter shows **4.2** A
